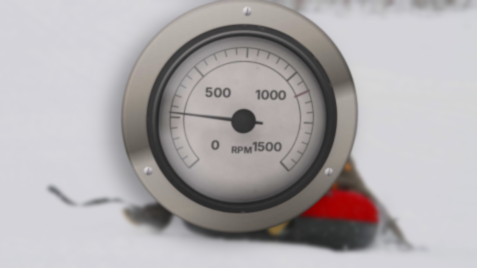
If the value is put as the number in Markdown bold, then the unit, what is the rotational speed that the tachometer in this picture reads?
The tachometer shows **275** rpm
